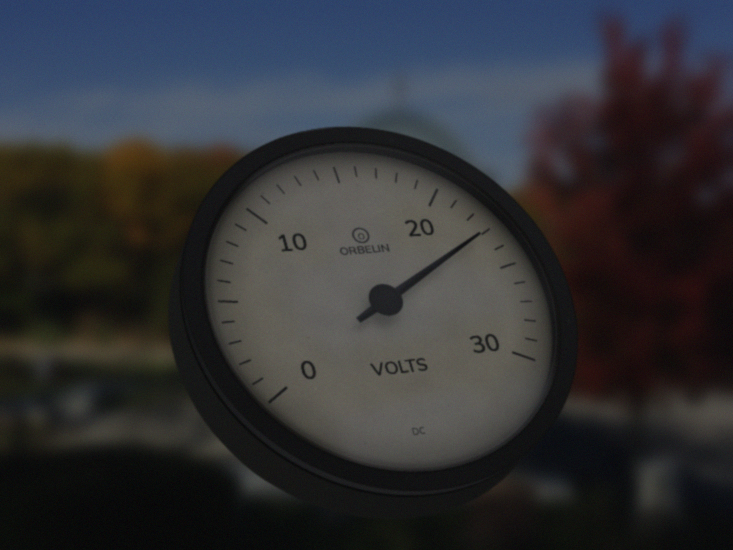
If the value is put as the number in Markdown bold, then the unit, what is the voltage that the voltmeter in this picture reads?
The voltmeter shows **23** V
